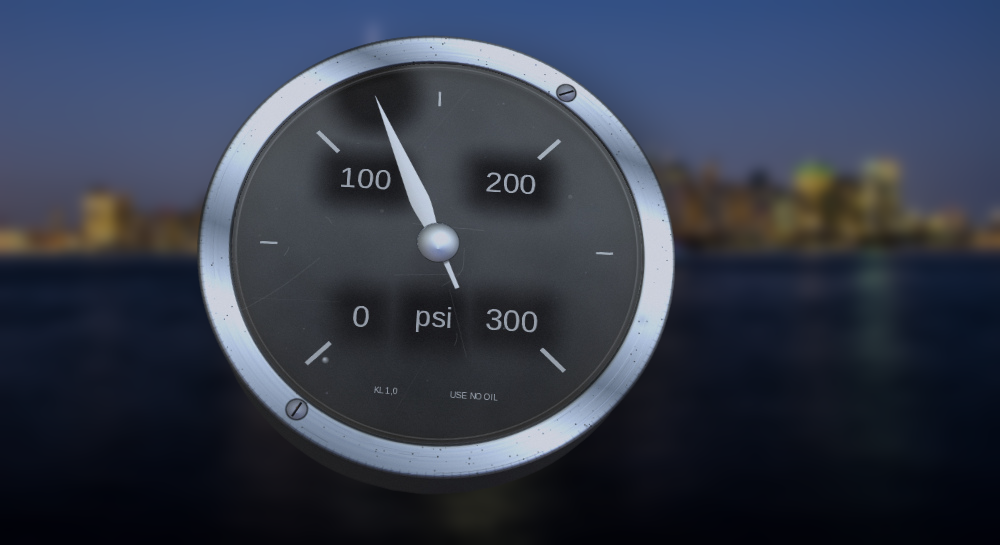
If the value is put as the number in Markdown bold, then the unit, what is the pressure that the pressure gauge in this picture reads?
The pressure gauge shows **125** psi
